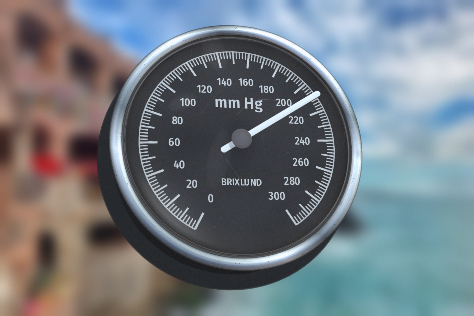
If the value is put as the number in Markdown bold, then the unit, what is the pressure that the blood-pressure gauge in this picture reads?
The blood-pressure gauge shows **210** mmHg
